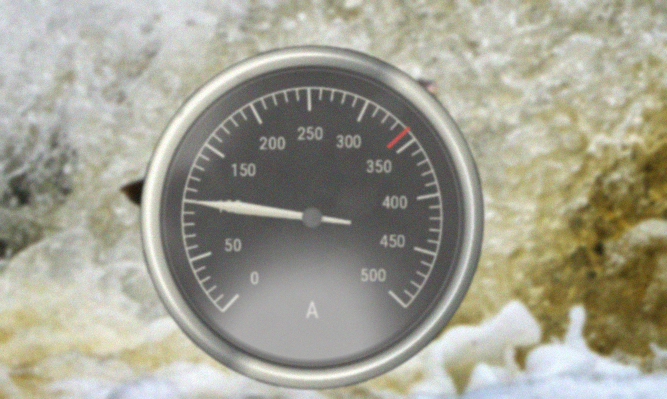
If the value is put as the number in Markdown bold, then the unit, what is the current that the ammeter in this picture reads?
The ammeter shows **100** A
